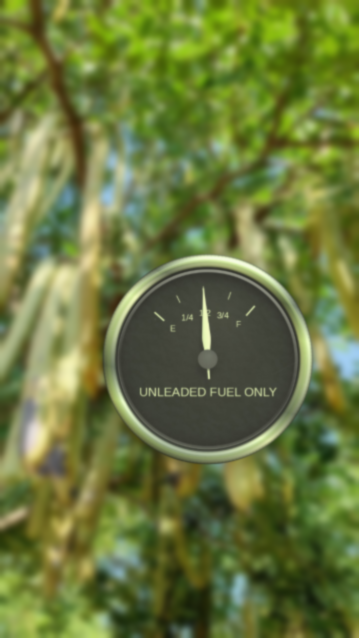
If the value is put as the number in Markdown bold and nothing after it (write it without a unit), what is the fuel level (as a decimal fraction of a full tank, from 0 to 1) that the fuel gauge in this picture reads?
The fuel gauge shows **0.5**
